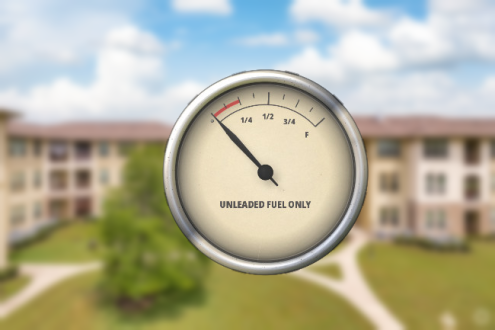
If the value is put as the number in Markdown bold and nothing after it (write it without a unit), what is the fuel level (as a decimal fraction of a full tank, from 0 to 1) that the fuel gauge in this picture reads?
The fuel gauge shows **0**
